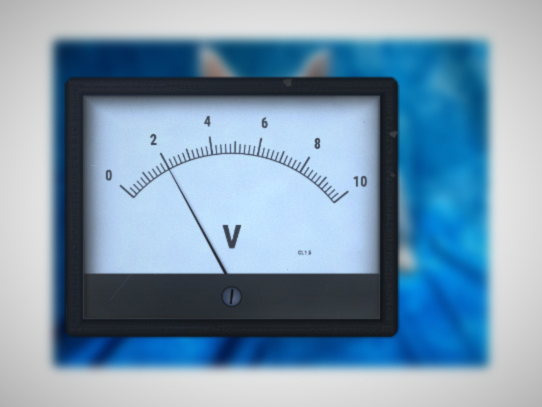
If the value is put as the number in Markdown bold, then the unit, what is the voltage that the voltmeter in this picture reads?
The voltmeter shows **2** V
